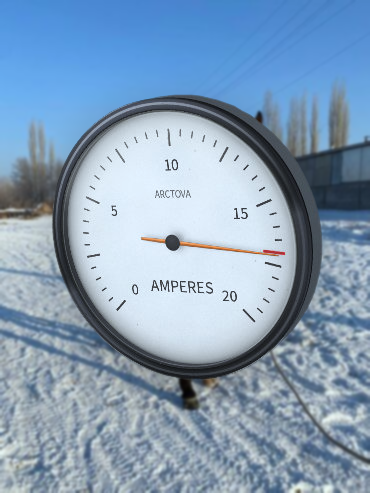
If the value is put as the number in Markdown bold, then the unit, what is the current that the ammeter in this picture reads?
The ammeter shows **17** A
